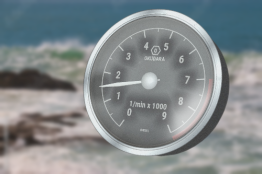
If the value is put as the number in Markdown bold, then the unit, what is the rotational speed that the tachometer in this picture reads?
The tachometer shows **1500** rpm
